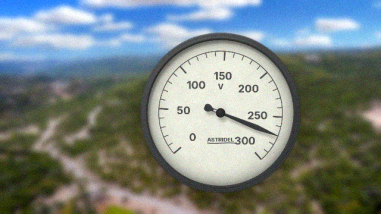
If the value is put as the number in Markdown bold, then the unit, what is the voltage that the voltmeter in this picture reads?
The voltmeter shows **270** V
